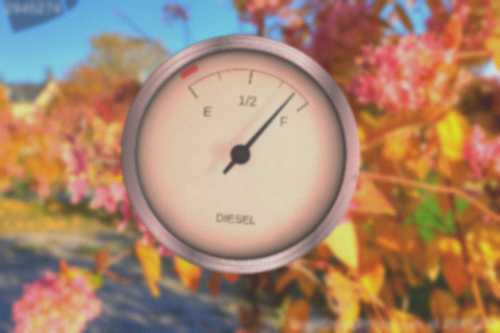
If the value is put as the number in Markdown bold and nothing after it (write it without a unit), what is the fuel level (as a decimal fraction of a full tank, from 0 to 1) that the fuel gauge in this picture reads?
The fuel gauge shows **0.875**
